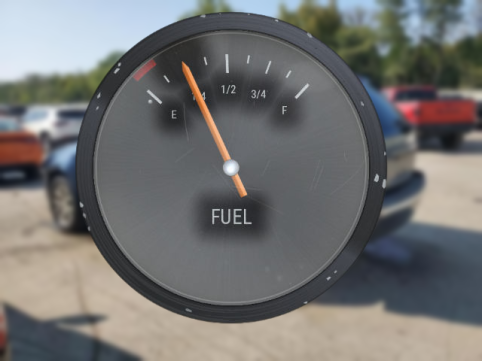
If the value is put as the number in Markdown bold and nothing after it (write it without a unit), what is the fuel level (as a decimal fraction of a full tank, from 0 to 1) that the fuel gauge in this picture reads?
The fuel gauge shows **0.25**
